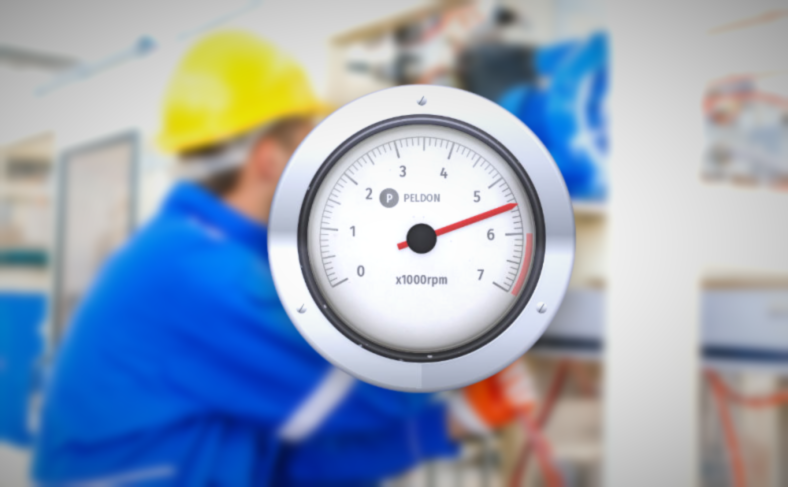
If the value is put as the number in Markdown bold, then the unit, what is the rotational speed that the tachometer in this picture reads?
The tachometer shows **5500** rpm
